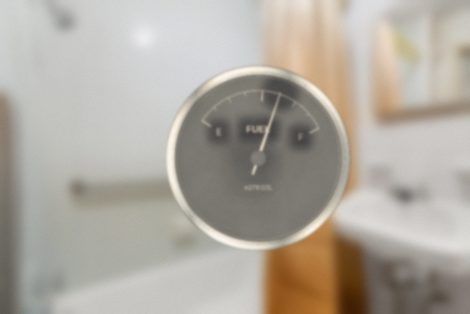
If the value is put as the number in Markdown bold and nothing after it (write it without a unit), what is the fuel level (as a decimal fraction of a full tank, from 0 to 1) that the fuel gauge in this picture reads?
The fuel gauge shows **0.625**
